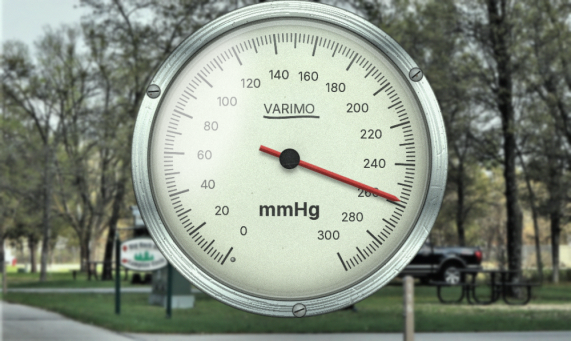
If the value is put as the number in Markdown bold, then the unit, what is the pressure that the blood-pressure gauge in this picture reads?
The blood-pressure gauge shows **258** mmHg
